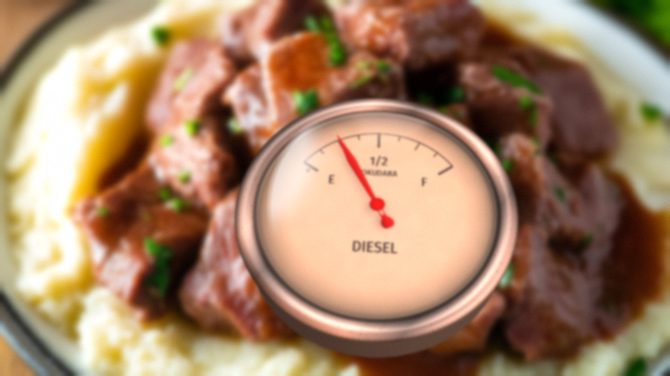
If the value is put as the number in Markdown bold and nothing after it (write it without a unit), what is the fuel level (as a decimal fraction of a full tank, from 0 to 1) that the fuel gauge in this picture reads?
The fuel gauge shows **0.25**
